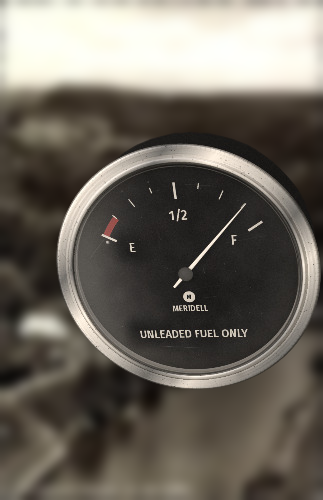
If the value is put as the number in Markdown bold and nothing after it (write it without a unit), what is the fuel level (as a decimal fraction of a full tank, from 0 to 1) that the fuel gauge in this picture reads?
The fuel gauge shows **0.875**
